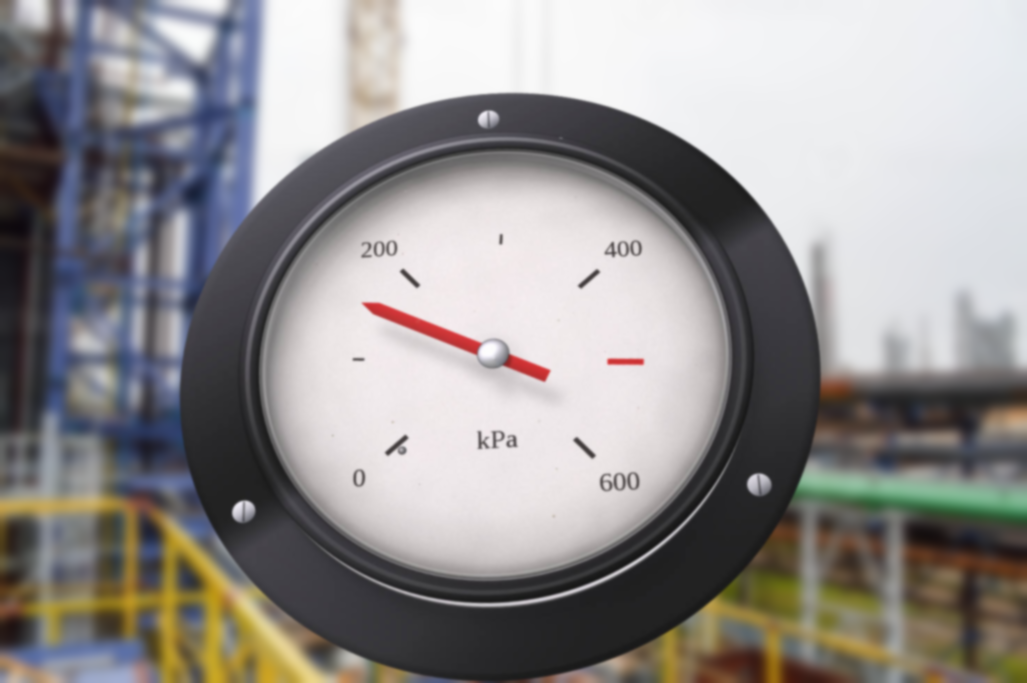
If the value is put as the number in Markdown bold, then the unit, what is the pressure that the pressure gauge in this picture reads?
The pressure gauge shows **150** kPa
